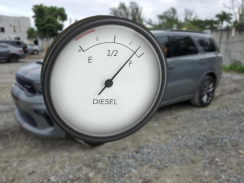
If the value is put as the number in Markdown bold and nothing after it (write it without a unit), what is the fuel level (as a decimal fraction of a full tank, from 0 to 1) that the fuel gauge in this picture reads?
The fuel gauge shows **0.875**
